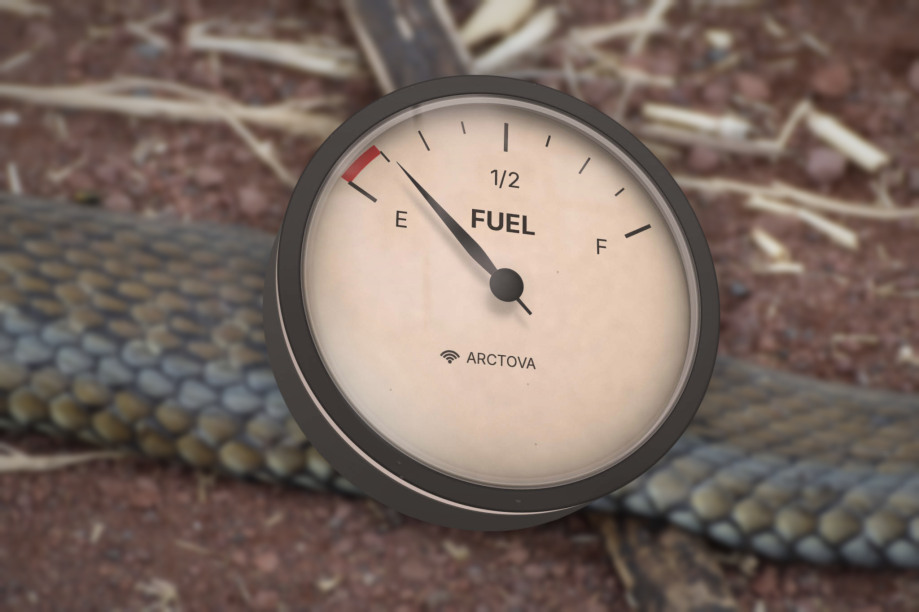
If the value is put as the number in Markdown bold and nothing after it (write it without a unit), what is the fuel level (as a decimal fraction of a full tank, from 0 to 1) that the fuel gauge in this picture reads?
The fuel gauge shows **0.125**
